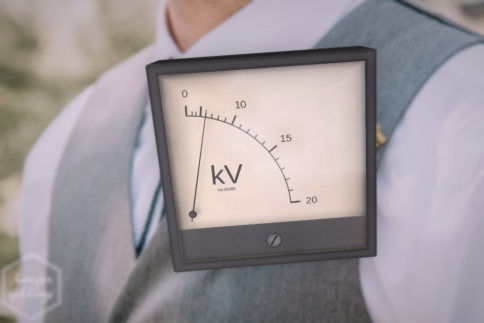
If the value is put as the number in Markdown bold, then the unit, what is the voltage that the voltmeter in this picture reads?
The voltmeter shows **6** kV
